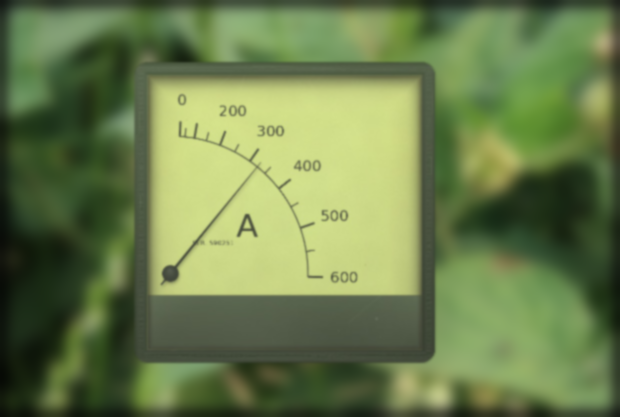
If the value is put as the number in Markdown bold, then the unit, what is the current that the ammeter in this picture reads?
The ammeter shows **325** A
